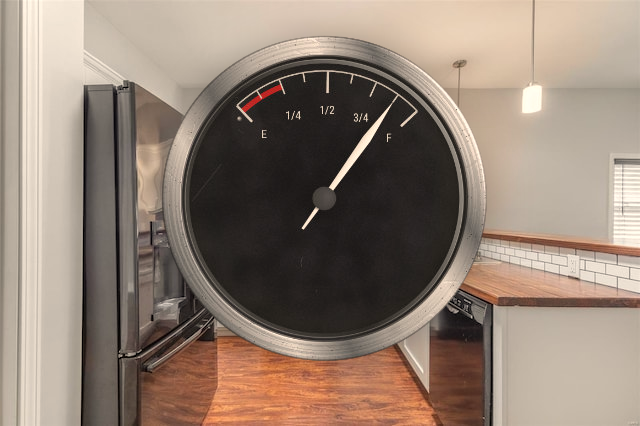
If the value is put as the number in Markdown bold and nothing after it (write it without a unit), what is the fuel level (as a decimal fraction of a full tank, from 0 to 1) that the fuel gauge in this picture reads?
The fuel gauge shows **0.875**
